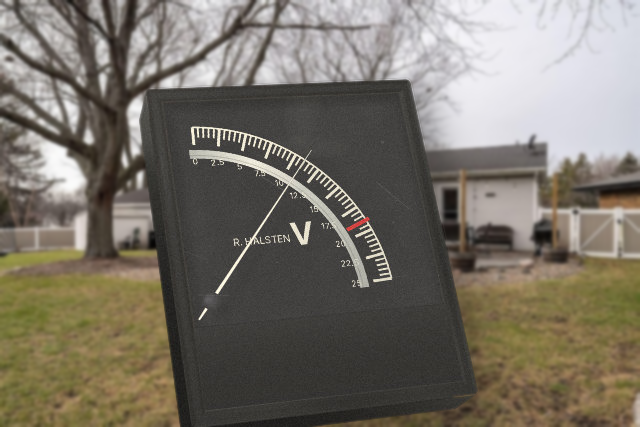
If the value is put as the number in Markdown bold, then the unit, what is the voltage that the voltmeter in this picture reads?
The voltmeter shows **11** V
